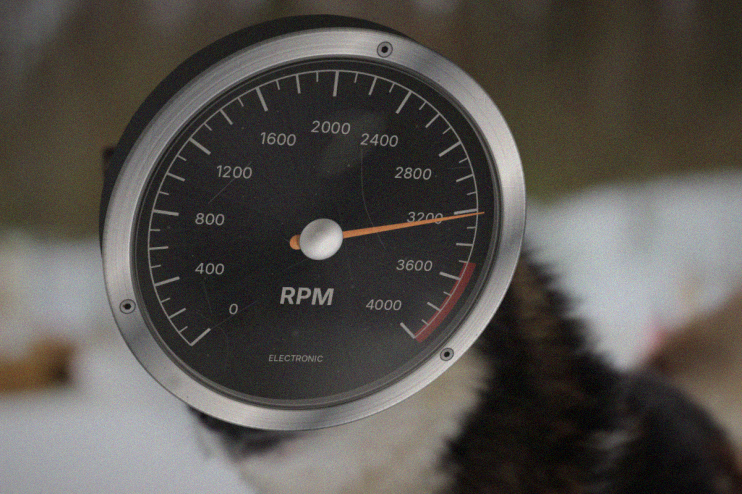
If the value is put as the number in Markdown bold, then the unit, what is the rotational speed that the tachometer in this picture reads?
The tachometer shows **3200** rpm
